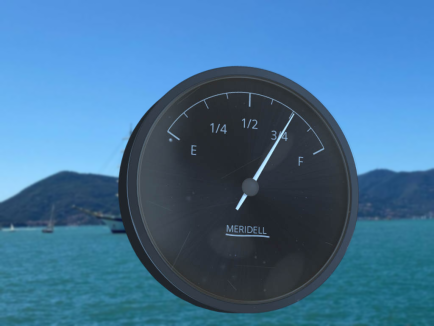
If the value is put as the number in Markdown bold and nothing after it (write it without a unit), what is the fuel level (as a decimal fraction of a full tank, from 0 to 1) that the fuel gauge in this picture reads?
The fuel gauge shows **0.75**
